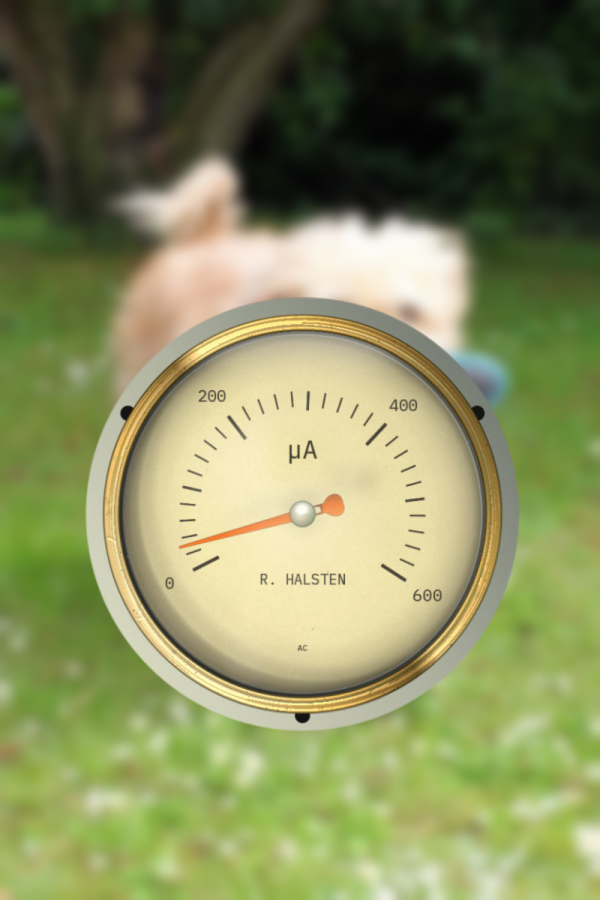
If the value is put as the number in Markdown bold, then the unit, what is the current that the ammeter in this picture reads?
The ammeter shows **30** µA
